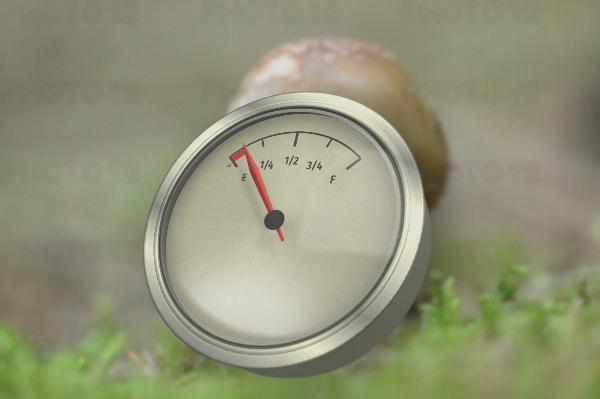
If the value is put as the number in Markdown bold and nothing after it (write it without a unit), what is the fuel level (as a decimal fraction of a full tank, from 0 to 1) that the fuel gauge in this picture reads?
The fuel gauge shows **0.125**
